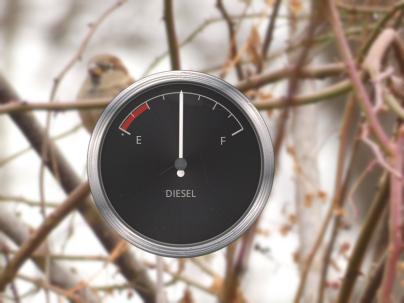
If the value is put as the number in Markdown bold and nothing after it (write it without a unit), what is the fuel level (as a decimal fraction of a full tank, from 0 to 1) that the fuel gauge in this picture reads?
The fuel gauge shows **0.5**
